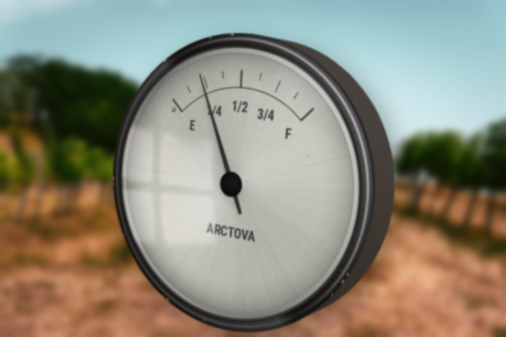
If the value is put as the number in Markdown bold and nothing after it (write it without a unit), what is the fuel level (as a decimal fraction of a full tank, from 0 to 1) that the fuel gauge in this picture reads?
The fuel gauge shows **0.25**
